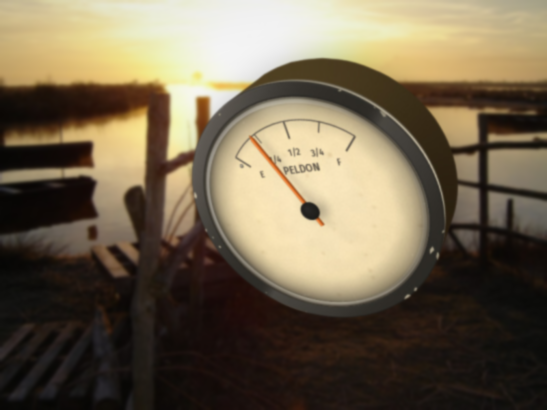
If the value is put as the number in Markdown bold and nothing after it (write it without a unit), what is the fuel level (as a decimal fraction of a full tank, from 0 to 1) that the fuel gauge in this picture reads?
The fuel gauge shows **0.25**
